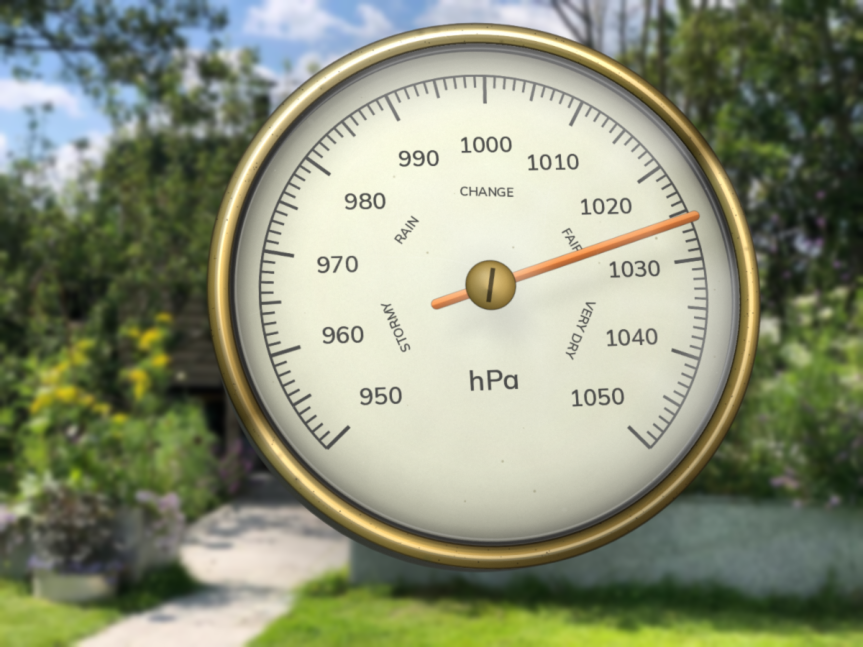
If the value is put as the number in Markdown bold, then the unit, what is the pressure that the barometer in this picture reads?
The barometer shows **1026** hPa
